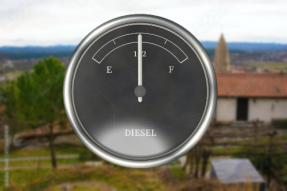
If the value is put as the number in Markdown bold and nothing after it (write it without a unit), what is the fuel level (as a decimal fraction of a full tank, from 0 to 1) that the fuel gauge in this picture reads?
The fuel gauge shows **0.5**
